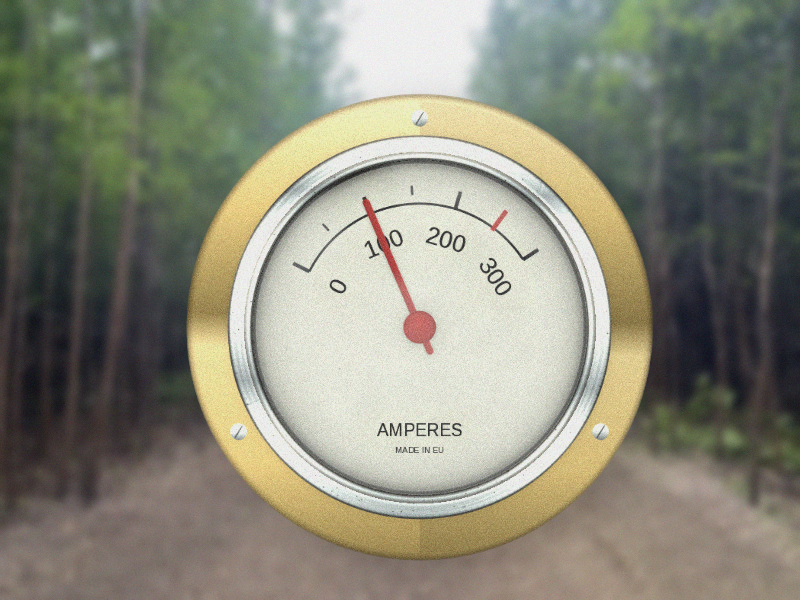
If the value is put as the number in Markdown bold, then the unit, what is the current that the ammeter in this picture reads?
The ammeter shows **100** A
